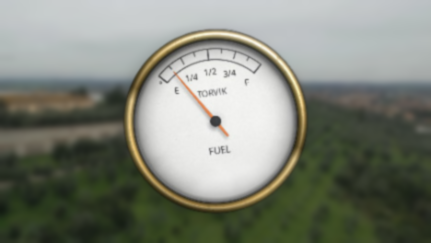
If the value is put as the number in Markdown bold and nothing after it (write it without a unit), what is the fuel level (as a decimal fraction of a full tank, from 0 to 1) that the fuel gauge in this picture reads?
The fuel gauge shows **0.125**
